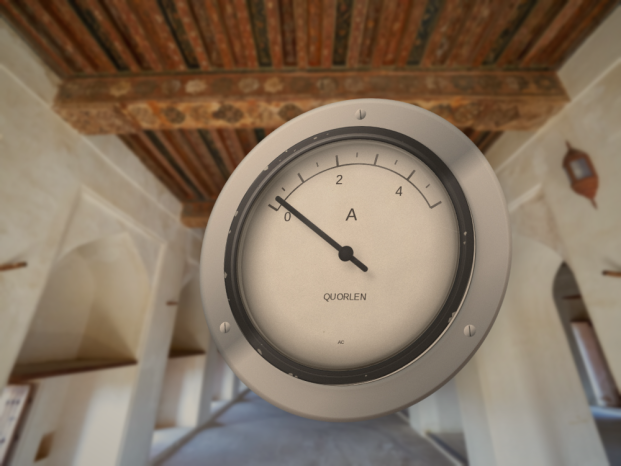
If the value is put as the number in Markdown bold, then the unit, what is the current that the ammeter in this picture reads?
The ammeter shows **0.25** A
